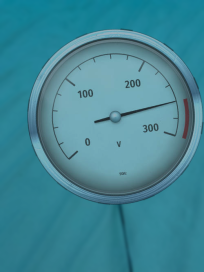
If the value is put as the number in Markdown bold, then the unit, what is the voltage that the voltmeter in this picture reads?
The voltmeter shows **260** V
